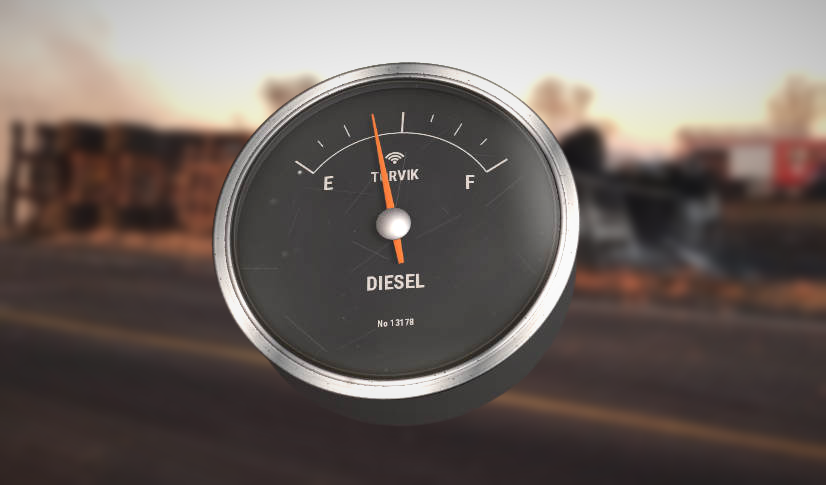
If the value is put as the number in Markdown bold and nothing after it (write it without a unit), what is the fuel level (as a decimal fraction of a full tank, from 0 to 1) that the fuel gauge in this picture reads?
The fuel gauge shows **0.375**
